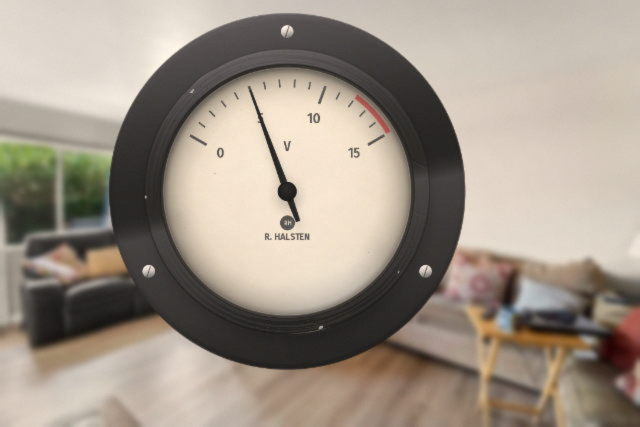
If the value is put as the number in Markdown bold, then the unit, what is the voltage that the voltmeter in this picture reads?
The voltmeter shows **5** V
